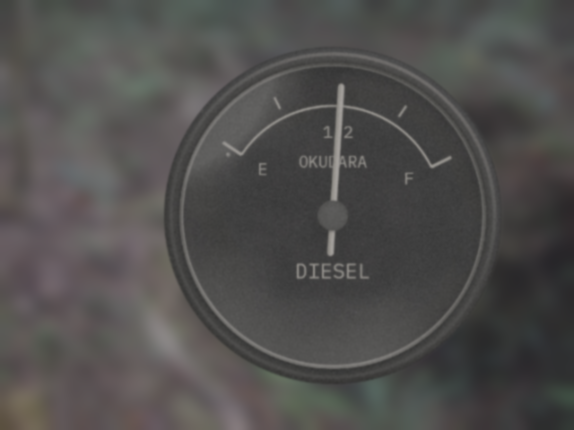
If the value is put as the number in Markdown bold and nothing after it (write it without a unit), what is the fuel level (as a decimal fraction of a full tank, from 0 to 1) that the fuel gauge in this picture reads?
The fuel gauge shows **0.5**
